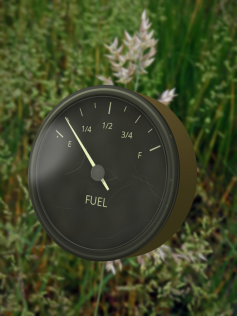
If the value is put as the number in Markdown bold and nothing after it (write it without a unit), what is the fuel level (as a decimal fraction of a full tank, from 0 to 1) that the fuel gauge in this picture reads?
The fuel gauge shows **0.125**
